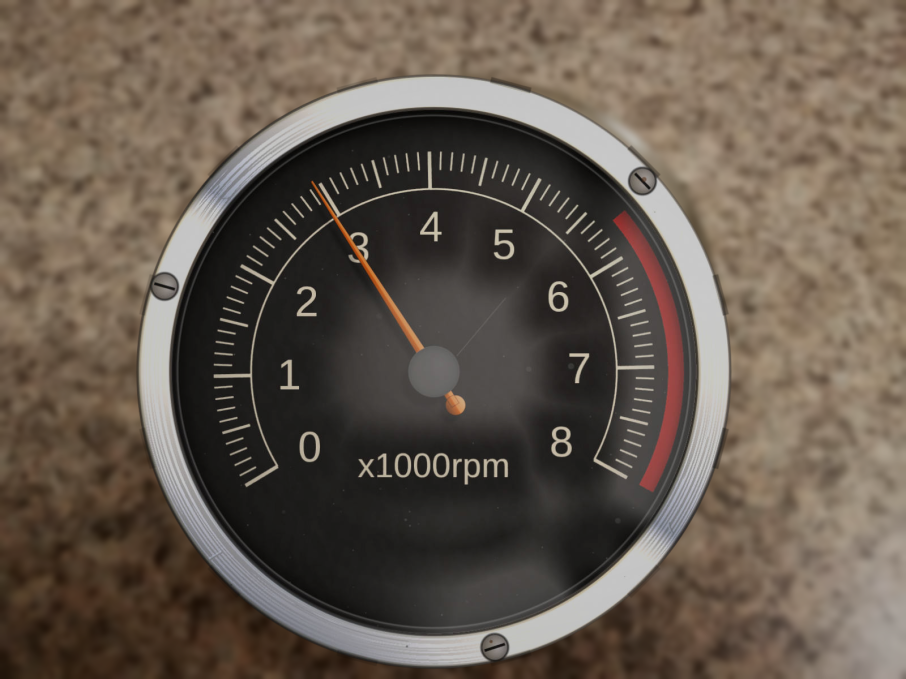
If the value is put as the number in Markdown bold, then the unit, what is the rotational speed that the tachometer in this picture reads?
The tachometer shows **2950** rpm
